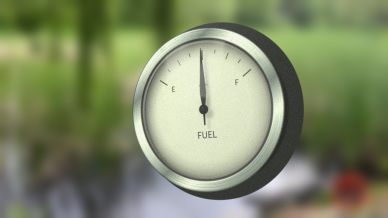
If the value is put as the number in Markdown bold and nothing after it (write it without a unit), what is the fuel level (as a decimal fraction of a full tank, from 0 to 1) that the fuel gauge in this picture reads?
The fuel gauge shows **0.5**
